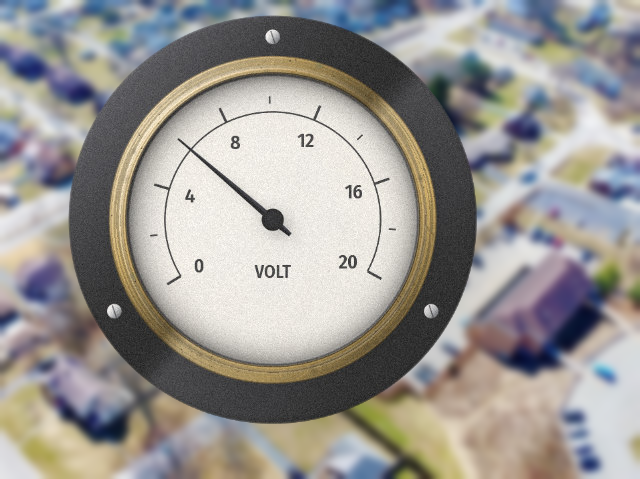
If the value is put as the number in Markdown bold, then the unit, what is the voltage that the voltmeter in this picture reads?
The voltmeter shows **6** V
